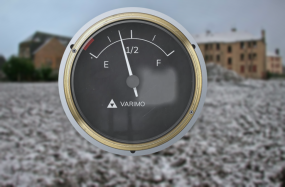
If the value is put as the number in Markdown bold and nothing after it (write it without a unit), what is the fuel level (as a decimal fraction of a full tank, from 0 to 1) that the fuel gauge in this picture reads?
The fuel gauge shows **0.375**
